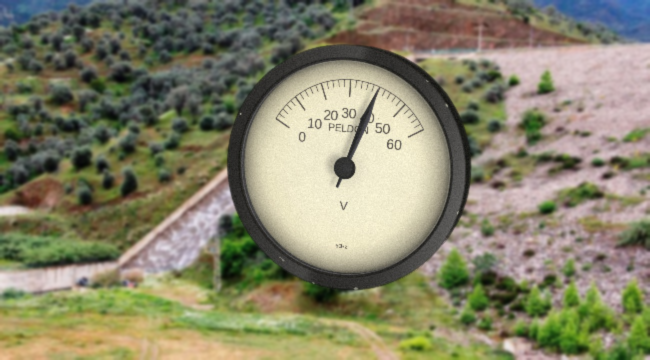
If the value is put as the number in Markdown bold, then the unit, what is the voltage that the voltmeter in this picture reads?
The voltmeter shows **40** V
